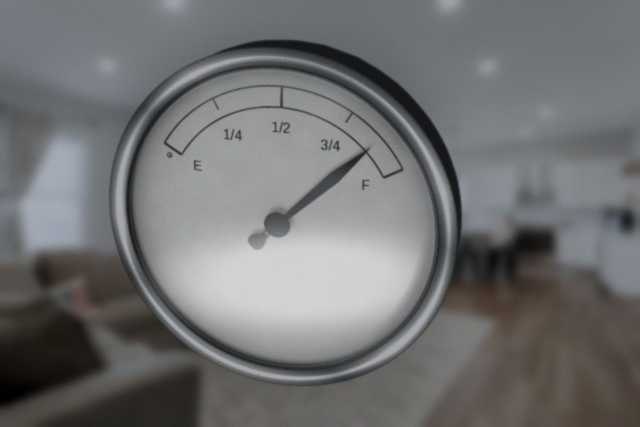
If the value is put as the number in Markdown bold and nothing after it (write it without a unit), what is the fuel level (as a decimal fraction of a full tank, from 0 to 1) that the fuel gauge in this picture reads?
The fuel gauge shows **0.875**
